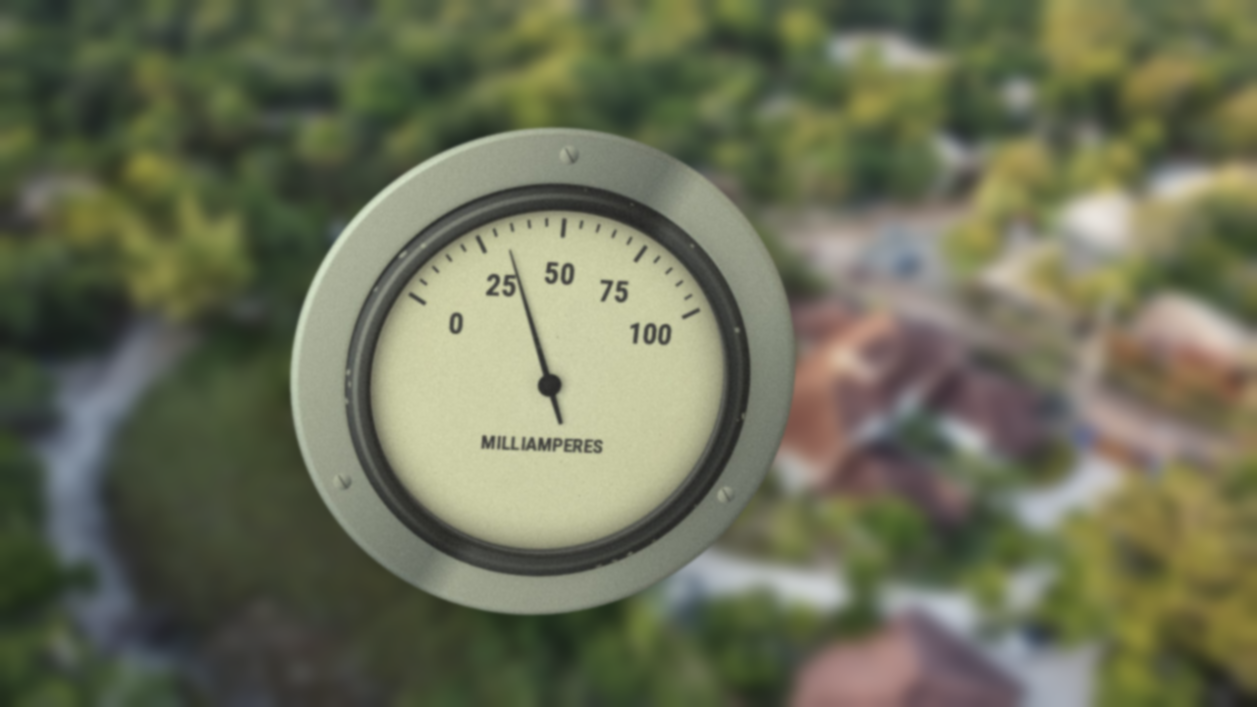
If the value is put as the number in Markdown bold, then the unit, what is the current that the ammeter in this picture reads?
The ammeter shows **32.5** mA
